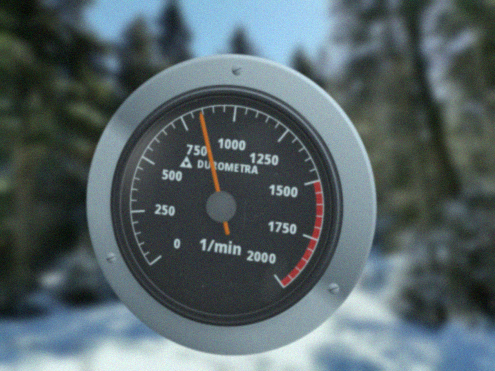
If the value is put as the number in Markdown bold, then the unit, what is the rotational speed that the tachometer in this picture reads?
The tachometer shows **850** rpm
